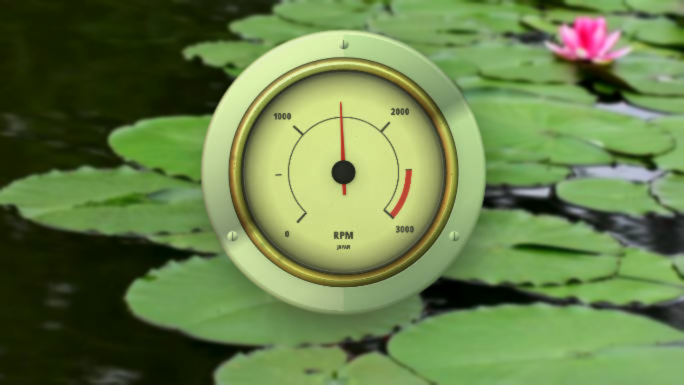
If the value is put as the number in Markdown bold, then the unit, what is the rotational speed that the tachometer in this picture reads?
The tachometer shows **1500** rpm
